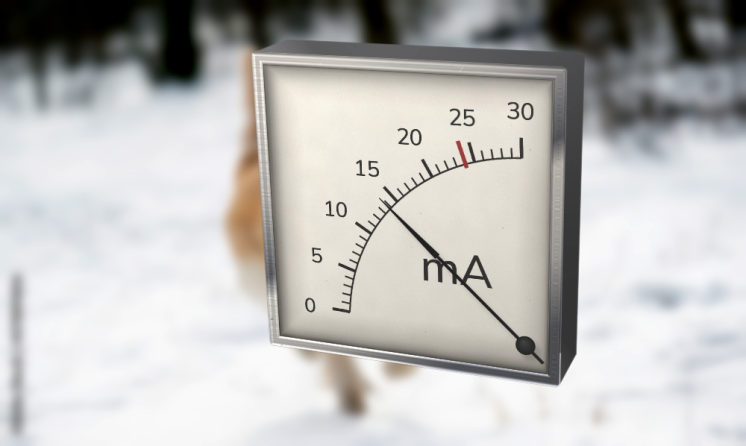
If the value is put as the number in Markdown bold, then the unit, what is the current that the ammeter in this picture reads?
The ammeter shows **14** mA
